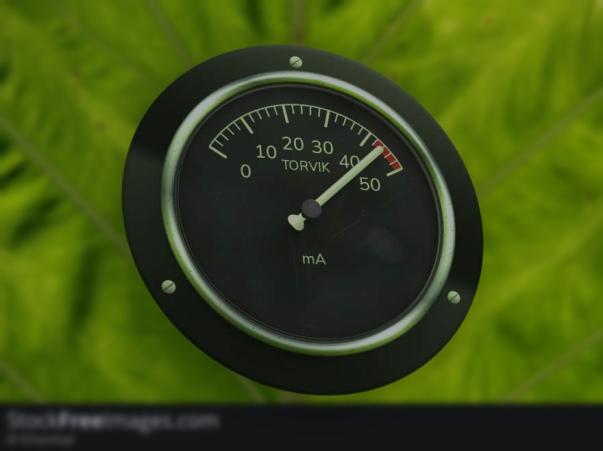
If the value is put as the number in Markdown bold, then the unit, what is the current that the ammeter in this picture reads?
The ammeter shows **44** mA
